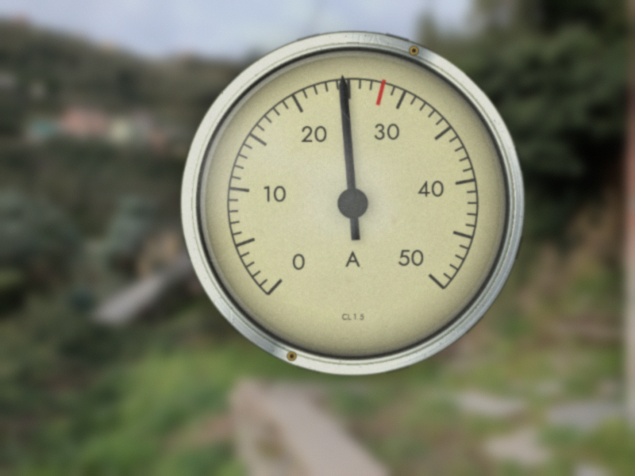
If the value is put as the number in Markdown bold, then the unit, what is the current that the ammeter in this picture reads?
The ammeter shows **24.5** A
